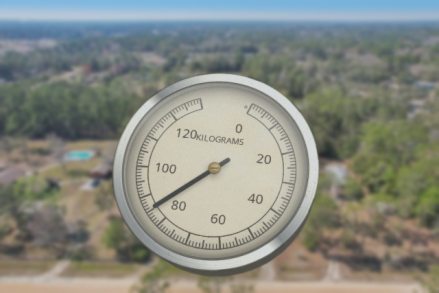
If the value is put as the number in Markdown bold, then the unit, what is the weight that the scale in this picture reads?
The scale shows **85** kg
